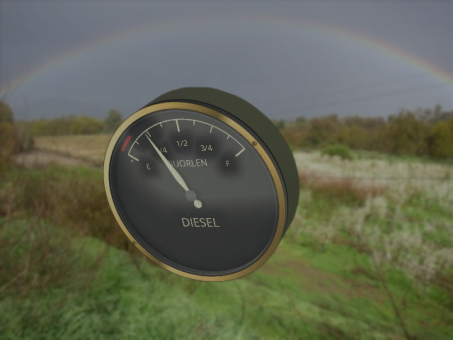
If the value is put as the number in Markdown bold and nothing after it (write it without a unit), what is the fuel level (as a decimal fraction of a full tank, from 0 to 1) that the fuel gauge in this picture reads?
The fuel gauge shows **0.25**
